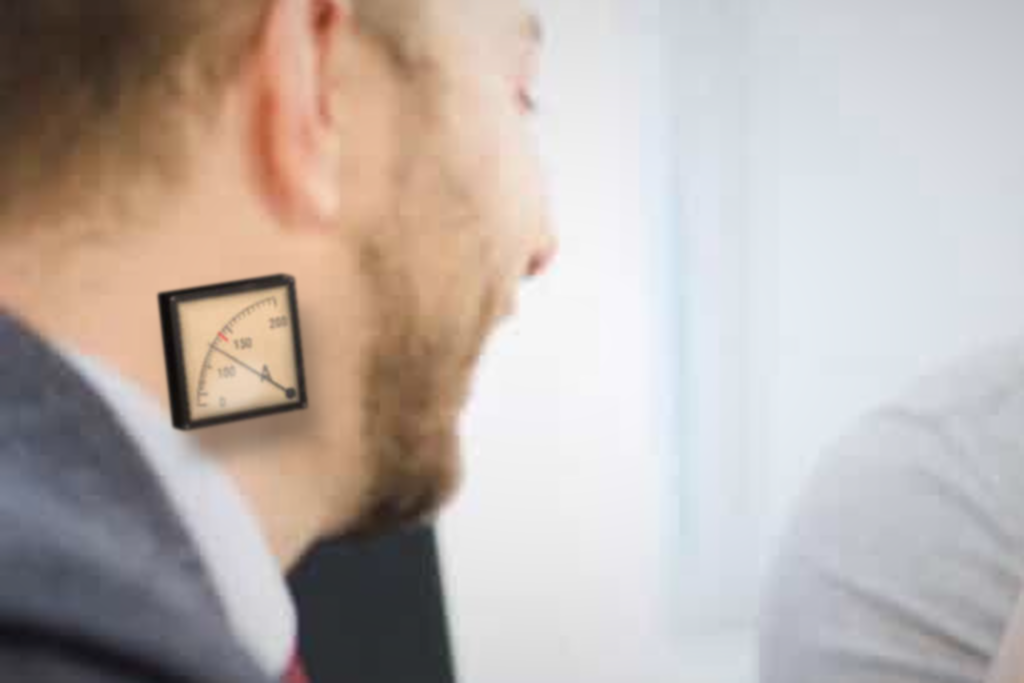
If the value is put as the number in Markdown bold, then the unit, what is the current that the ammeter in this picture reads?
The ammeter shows **125** A
